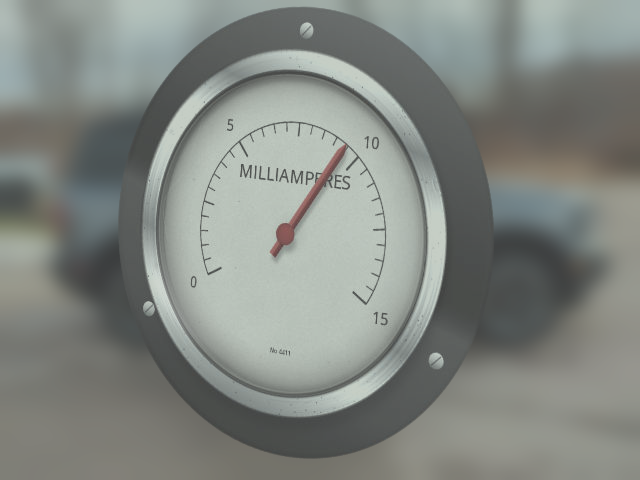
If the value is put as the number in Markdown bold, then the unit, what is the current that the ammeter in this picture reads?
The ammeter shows **9.5** mA
